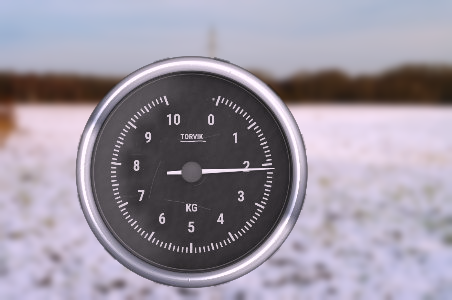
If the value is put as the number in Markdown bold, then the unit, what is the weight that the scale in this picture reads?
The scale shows **2.1** kg
